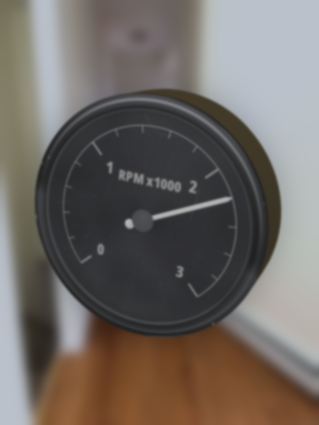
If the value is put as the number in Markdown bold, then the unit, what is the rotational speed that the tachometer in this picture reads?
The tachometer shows **2200** rpm
